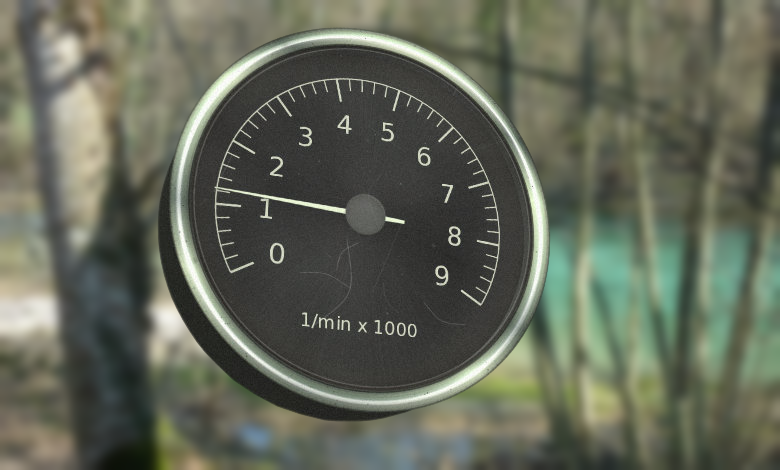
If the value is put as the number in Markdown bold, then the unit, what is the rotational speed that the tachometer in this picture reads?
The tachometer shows **1200** rpm
